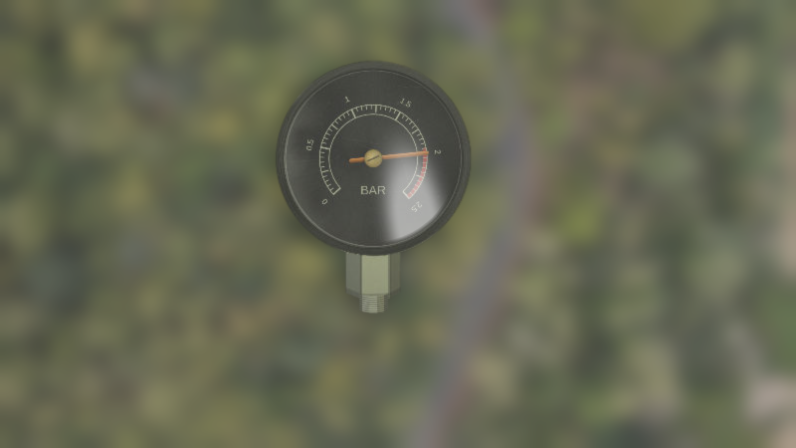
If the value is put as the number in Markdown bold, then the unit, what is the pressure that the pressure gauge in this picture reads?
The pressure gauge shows **2** bar
